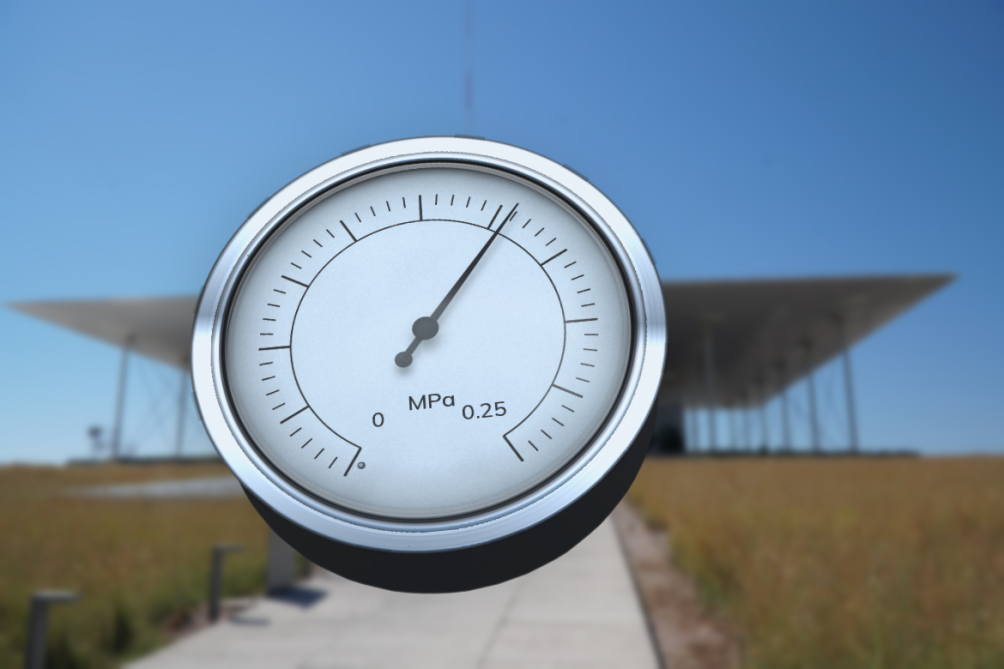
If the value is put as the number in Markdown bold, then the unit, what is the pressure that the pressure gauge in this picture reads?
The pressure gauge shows **0.155** MPa
